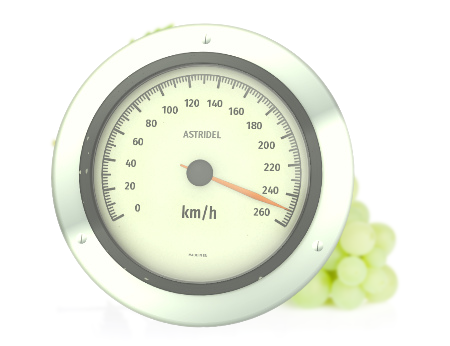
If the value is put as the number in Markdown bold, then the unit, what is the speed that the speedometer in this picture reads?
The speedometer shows **250** km/h
